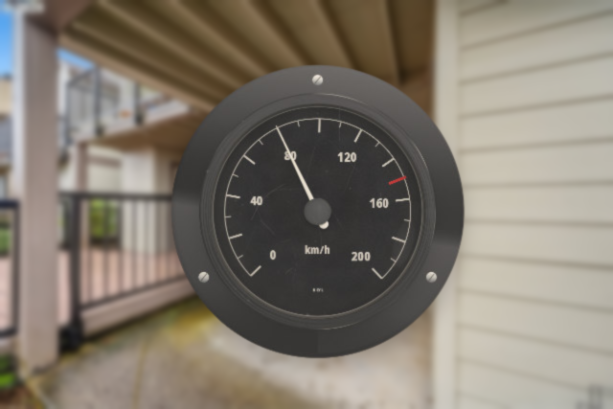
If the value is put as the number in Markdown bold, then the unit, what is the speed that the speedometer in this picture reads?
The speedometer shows **80** km/h
